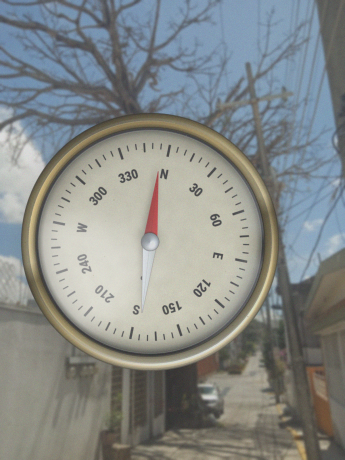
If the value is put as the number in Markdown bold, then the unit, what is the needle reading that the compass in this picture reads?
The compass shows **355** °
